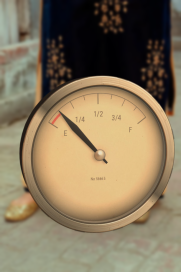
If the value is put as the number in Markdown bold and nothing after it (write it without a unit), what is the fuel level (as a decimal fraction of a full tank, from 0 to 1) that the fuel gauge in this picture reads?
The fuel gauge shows **0.125**
